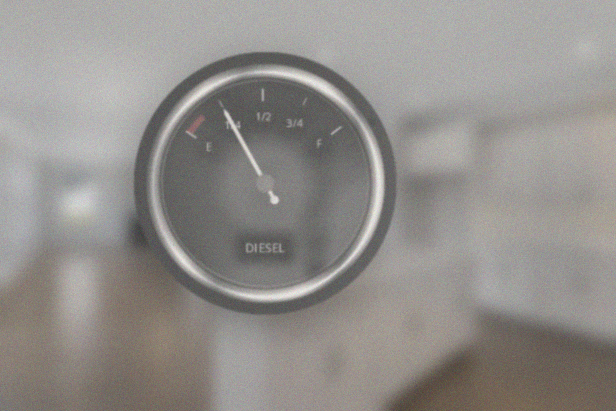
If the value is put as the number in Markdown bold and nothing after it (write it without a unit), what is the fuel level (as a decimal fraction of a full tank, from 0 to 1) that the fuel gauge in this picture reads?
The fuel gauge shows **0.25**
